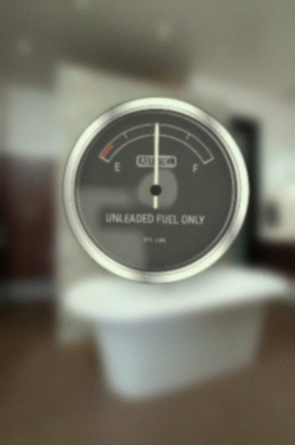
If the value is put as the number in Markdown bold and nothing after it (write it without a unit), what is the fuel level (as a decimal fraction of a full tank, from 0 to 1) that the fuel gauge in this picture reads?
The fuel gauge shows **0.5**
